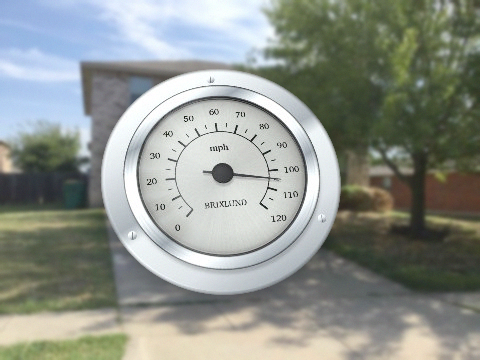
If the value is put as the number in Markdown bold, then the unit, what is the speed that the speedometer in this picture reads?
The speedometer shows **105** mph
